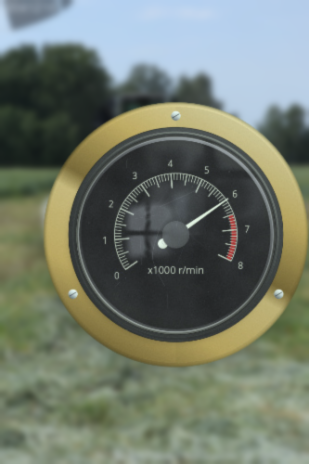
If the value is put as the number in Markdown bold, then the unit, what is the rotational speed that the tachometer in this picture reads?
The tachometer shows **6000** rpm
